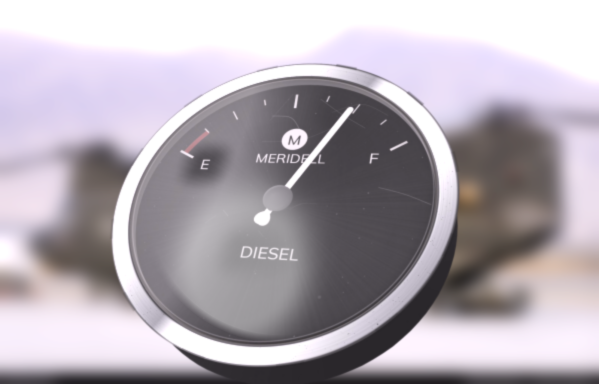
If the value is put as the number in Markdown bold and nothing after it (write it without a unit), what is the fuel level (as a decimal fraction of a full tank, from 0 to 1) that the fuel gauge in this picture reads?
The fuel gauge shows **0.75**
